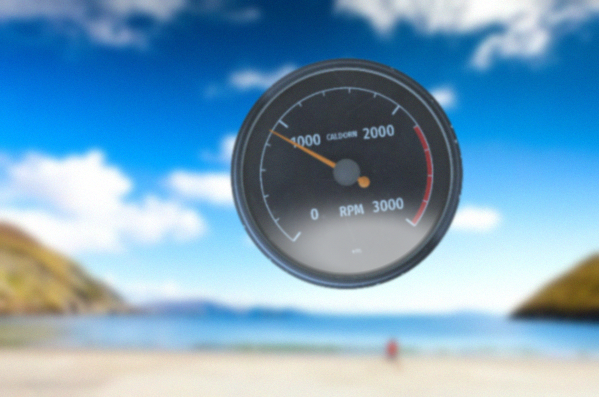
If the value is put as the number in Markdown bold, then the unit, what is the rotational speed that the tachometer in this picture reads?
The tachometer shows **900** rpm
